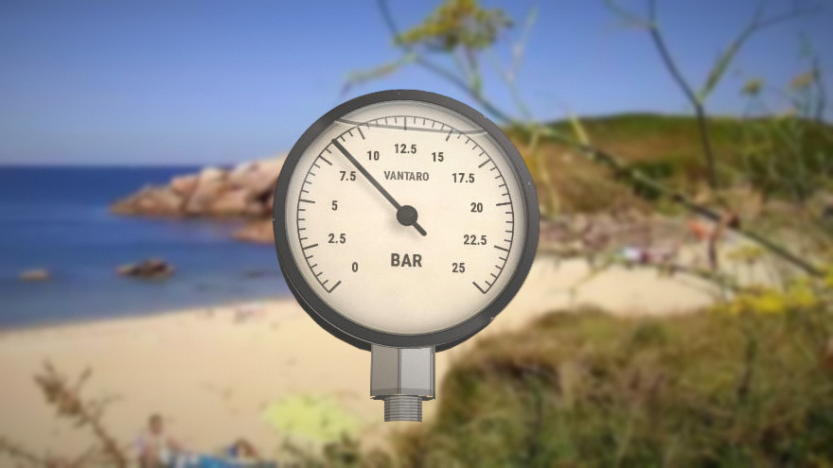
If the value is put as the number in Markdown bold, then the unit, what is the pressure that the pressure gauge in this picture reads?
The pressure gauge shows **8.5** bar
